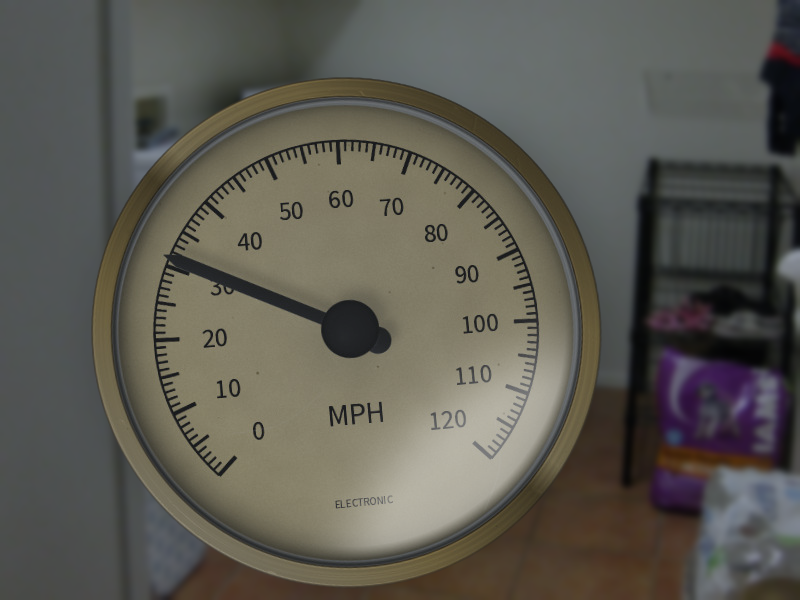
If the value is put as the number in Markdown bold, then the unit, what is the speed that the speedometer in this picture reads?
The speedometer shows **31** mph
